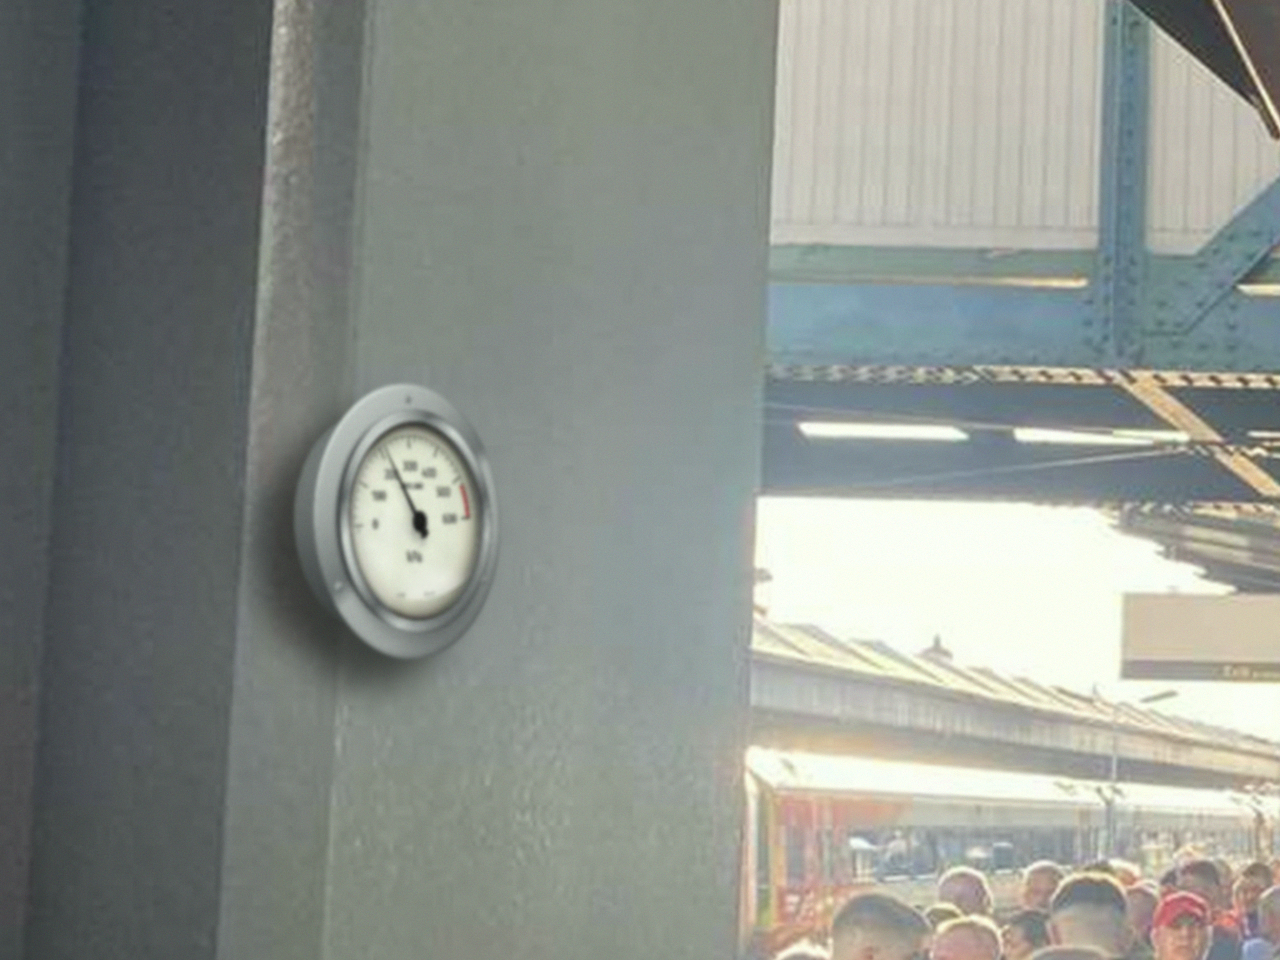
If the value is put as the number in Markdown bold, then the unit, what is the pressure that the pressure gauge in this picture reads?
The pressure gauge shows **200** kPa
